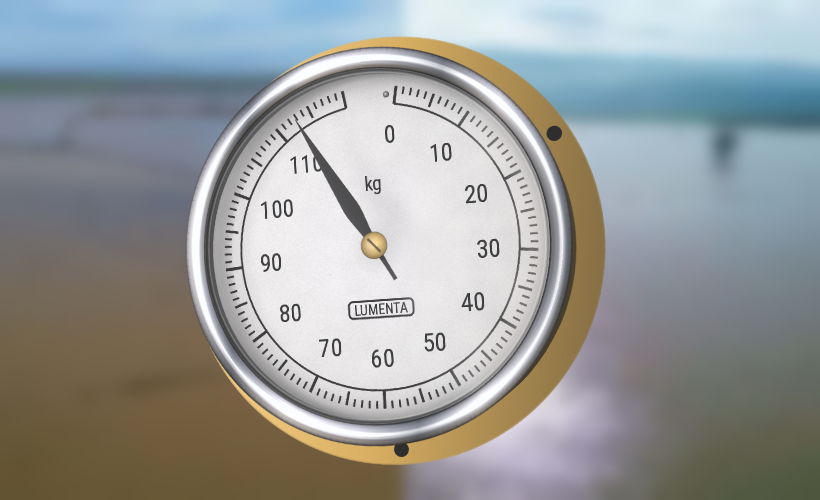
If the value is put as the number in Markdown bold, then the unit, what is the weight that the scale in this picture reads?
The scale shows **113** kg
